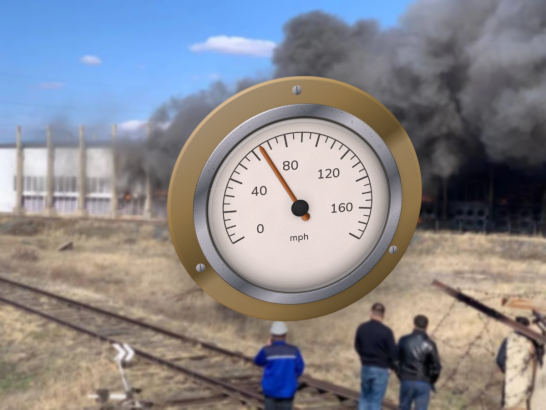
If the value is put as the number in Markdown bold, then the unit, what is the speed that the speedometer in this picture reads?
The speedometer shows **65** mph
